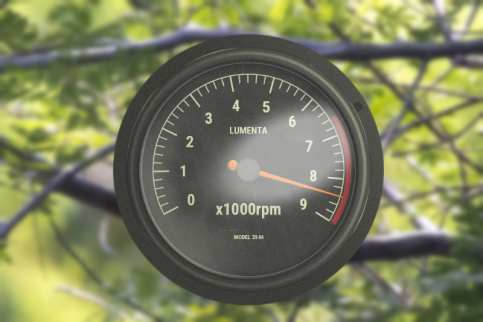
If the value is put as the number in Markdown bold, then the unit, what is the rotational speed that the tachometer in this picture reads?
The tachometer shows **8400** rpm
